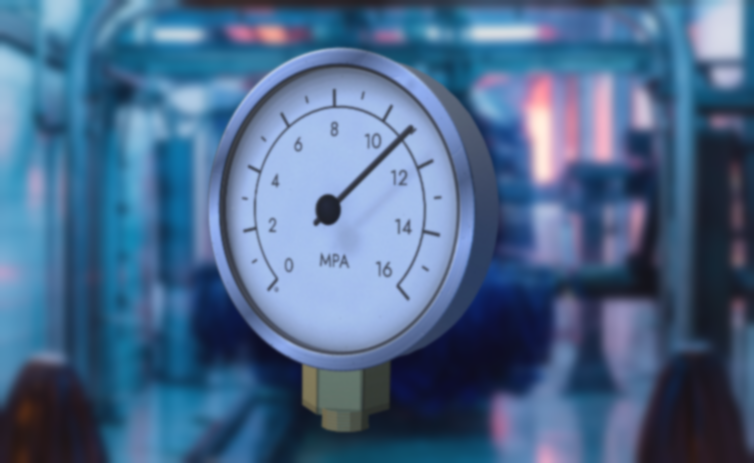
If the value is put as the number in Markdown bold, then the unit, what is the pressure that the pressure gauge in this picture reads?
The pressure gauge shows **11** MPa
